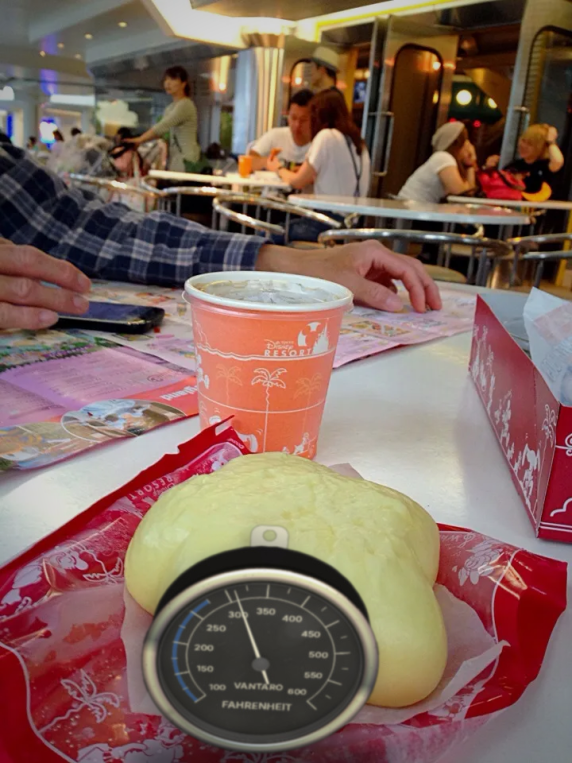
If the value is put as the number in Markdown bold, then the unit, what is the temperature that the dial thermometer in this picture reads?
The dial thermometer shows **312.5** °F
